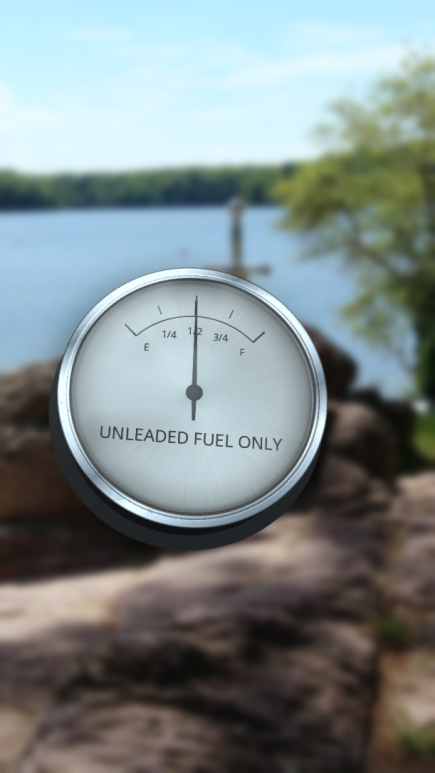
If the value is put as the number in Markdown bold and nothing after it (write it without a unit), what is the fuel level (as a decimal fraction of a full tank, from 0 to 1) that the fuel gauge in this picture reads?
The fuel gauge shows **0.5**
